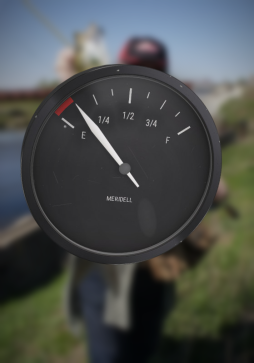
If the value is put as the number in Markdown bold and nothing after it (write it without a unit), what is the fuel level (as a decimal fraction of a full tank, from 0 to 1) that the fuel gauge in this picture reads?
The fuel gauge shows **0.125**
